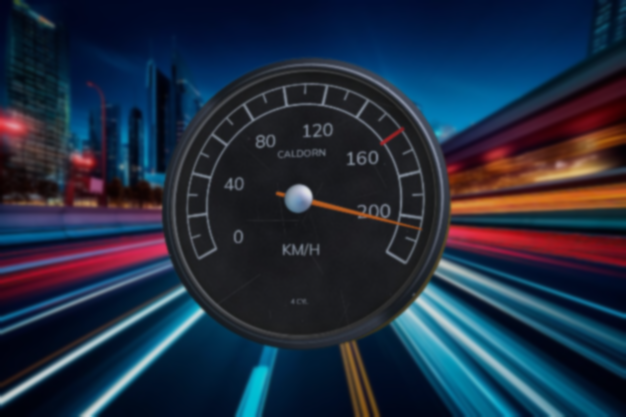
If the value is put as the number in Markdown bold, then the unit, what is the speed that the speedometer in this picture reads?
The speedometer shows **205** km/h
